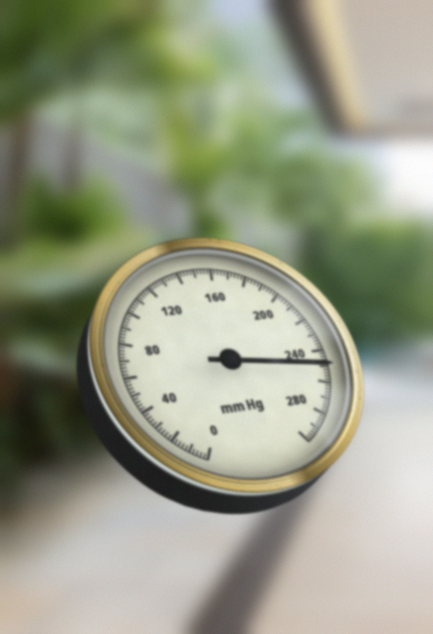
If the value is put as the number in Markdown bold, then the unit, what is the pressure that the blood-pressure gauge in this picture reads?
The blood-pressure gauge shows **250** mmHg
